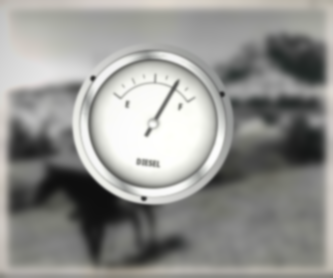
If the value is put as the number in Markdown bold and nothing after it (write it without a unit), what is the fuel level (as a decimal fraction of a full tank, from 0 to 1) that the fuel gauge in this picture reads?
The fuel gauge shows **0.75**
